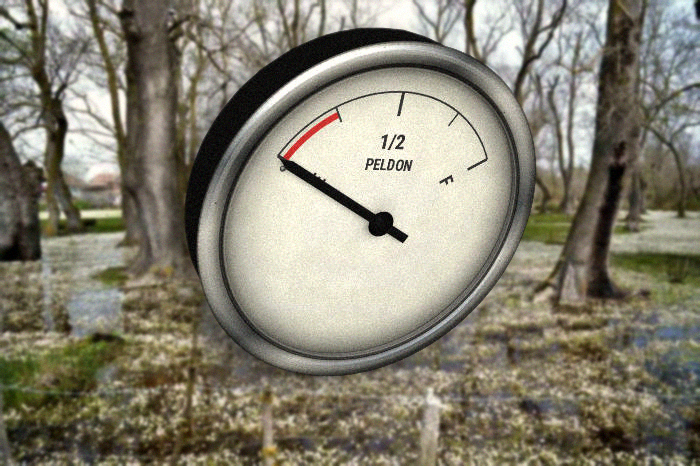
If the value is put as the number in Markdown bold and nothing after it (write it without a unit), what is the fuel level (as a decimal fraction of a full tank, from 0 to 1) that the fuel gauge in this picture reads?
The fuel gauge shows **0**
